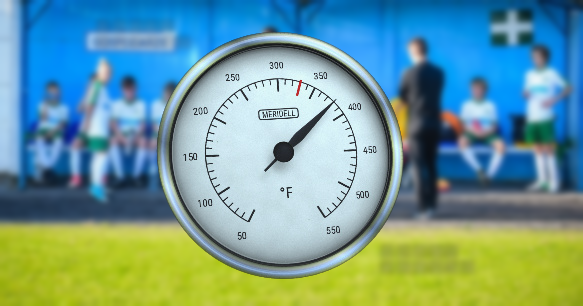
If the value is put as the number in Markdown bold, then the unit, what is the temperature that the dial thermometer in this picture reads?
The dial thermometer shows **380** °F
